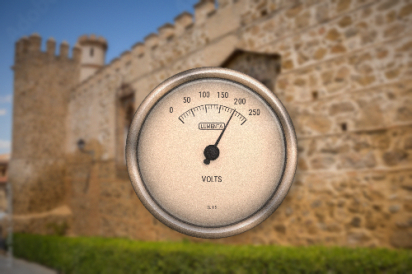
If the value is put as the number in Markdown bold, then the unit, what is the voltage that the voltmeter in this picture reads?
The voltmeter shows **200** V
